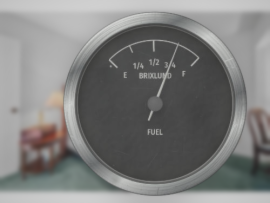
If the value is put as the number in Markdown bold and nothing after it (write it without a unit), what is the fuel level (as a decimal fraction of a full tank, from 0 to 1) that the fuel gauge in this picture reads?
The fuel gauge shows **0.75**
